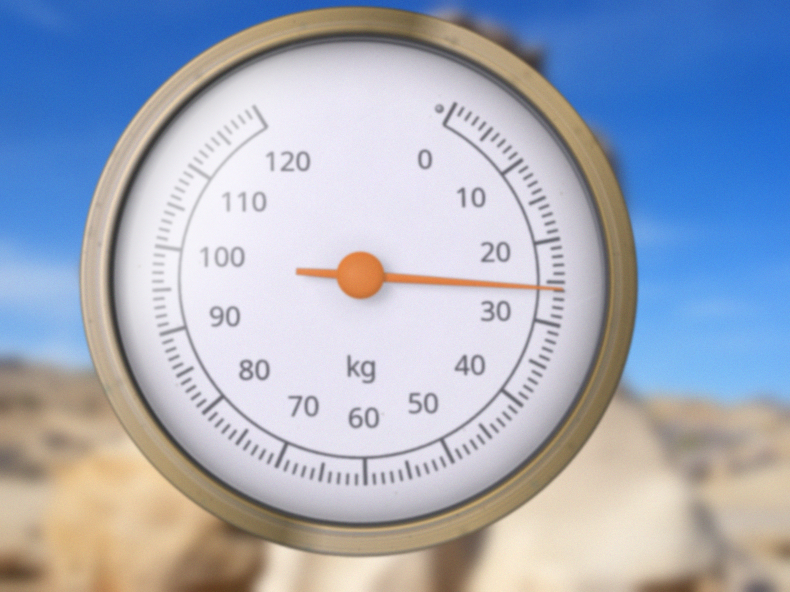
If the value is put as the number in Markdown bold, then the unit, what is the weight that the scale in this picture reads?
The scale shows **26** kg
